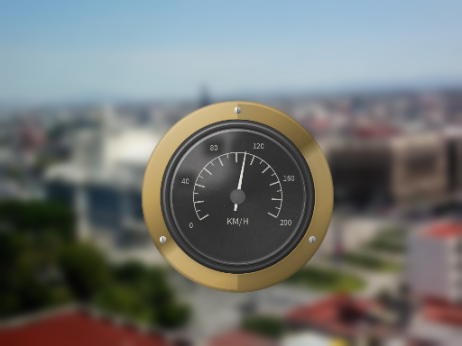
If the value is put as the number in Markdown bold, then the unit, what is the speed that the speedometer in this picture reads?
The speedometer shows **110** km/h
